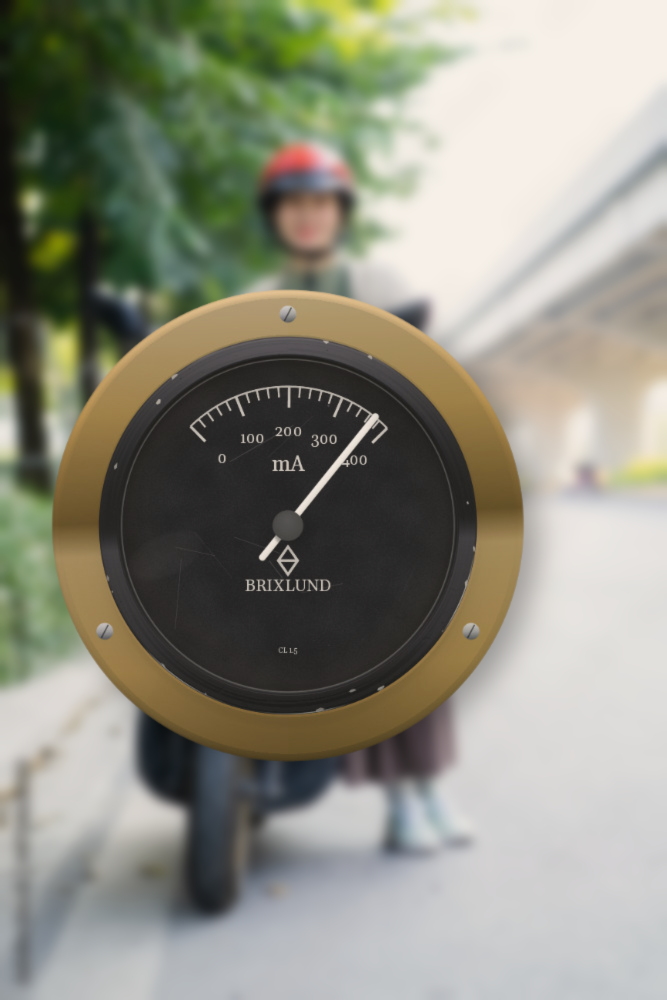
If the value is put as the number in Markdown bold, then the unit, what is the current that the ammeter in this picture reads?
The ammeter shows **370** mA
